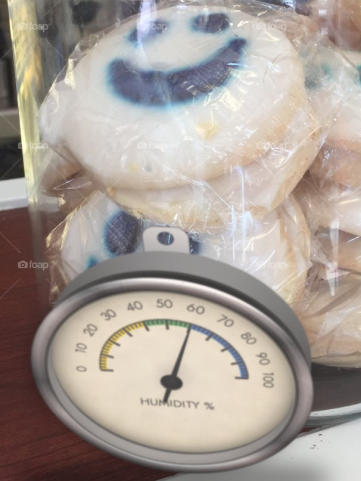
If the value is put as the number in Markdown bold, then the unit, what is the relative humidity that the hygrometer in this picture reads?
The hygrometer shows **60** %
